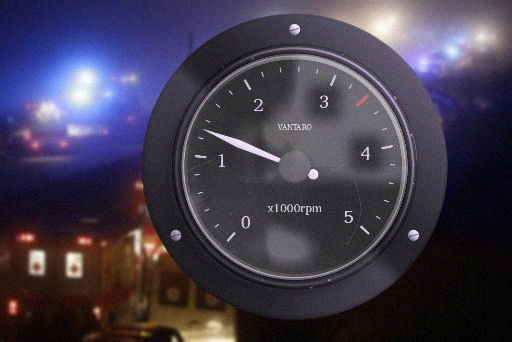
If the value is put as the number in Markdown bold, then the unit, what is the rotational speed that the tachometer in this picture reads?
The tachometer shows **1300** rpm
